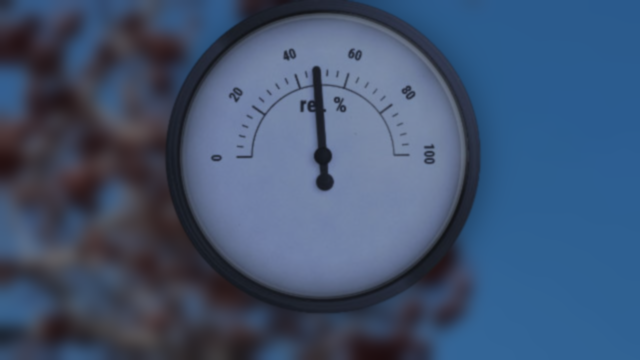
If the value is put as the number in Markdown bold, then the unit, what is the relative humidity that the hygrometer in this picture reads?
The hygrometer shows **48** %
